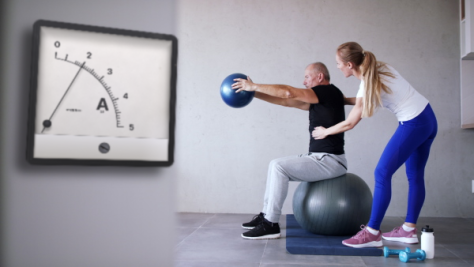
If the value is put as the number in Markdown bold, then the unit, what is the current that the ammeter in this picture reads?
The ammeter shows **2** A
